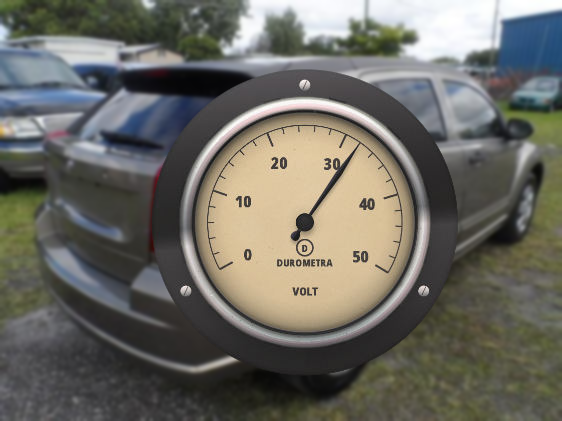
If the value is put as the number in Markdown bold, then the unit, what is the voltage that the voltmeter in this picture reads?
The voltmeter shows **32** V
